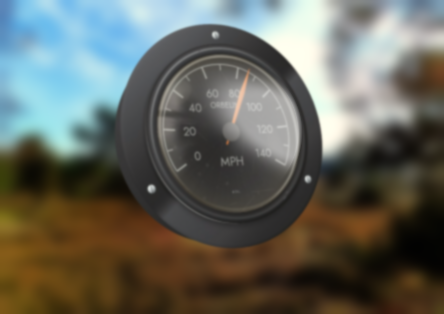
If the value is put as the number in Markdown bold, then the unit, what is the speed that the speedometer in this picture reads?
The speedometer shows **85** mph
